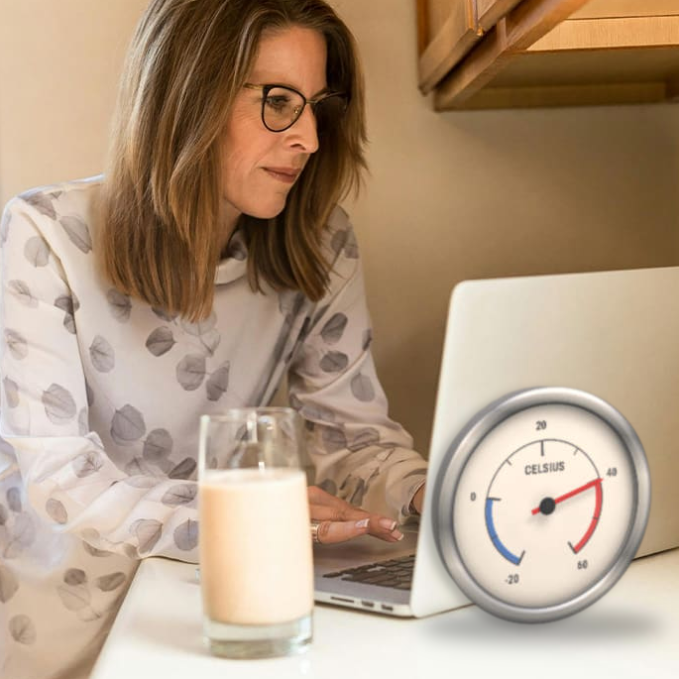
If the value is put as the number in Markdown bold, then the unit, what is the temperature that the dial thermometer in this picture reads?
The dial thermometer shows **40** °C
